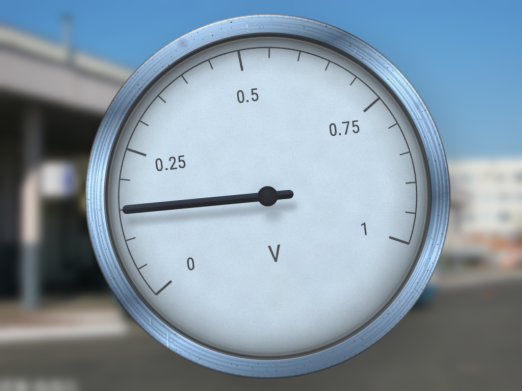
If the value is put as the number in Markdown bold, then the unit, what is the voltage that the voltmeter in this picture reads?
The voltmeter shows **0.15** V
